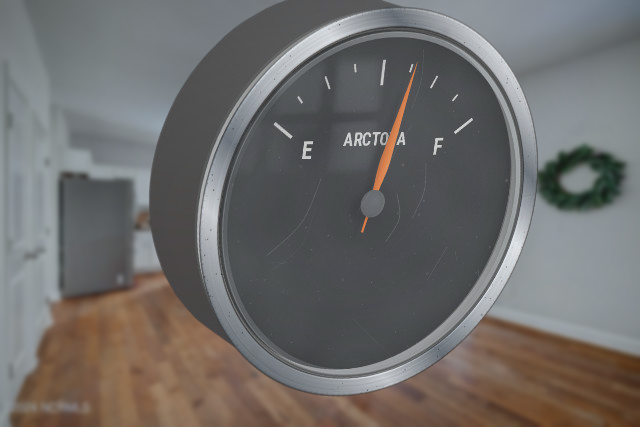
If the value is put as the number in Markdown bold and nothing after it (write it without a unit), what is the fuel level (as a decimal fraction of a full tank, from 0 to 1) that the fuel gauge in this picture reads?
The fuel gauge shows **0.625**
